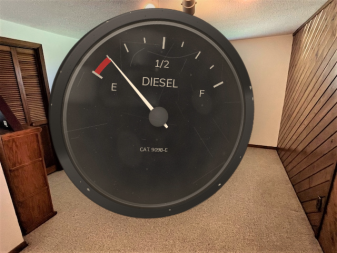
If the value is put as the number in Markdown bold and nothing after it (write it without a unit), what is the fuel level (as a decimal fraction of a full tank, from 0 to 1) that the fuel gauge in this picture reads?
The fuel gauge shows **0.125**
